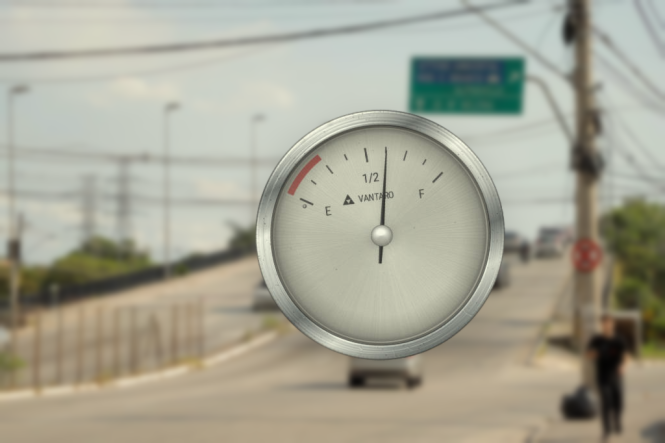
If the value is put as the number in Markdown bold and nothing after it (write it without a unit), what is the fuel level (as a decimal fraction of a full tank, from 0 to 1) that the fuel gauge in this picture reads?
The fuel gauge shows **0.625**
